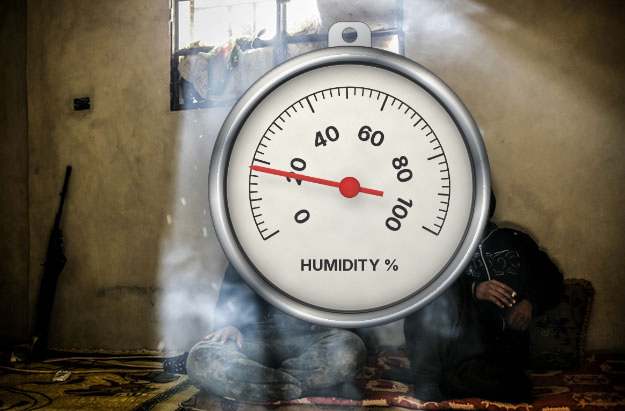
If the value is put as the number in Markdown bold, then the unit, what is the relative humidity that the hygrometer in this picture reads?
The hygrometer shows **18** %
